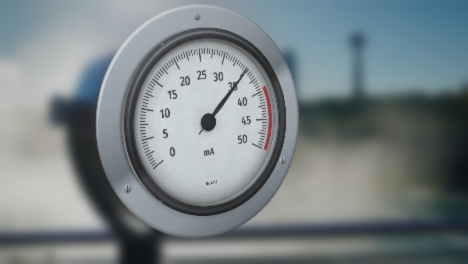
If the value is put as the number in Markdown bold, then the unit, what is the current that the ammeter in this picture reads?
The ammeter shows **35** mA
